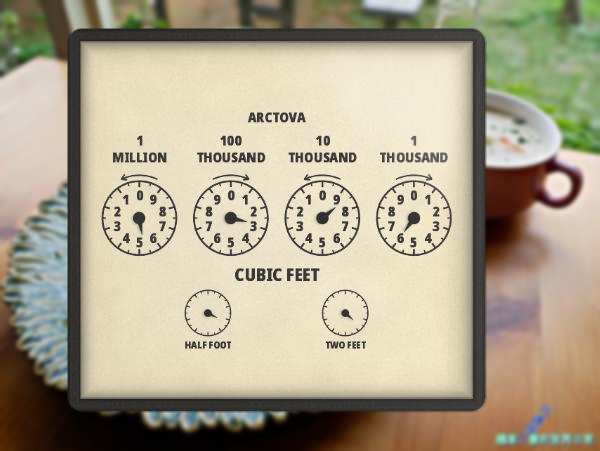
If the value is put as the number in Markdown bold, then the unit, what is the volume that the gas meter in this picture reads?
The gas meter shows **528600** ft³
